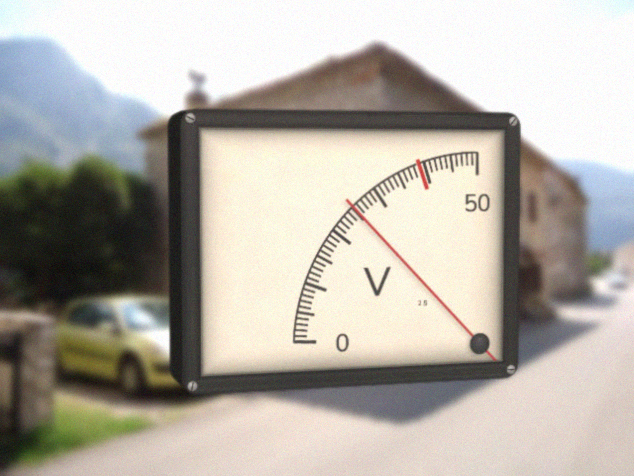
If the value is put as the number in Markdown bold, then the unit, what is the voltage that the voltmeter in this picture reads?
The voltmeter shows **25** V
